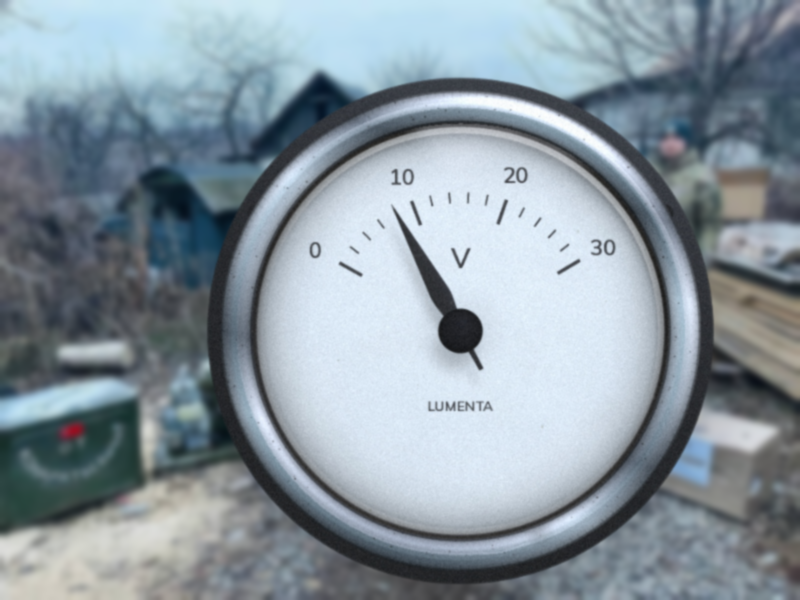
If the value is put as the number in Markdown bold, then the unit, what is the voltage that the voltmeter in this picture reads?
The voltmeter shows **8** V
